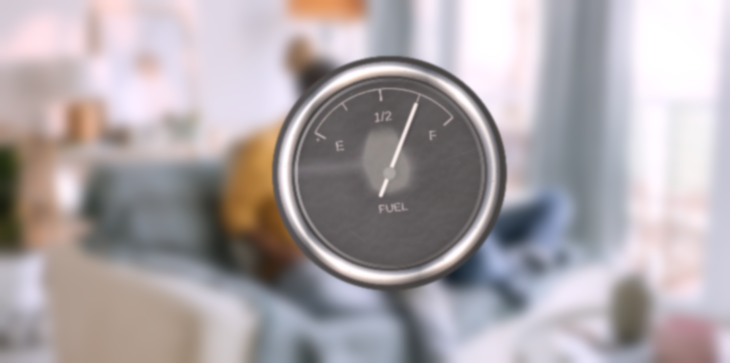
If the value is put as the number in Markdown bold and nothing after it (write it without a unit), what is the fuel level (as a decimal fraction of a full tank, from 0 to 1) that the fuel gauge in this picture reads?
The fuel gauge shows **0.75**
